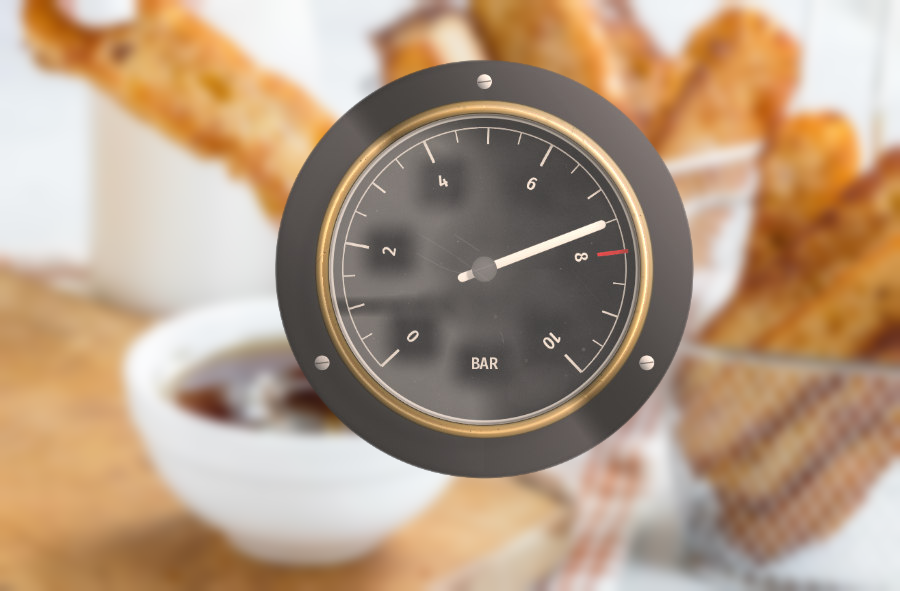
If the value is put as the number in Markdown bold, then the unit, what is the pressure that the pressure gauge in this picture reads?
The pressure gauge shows **7.5** bar
